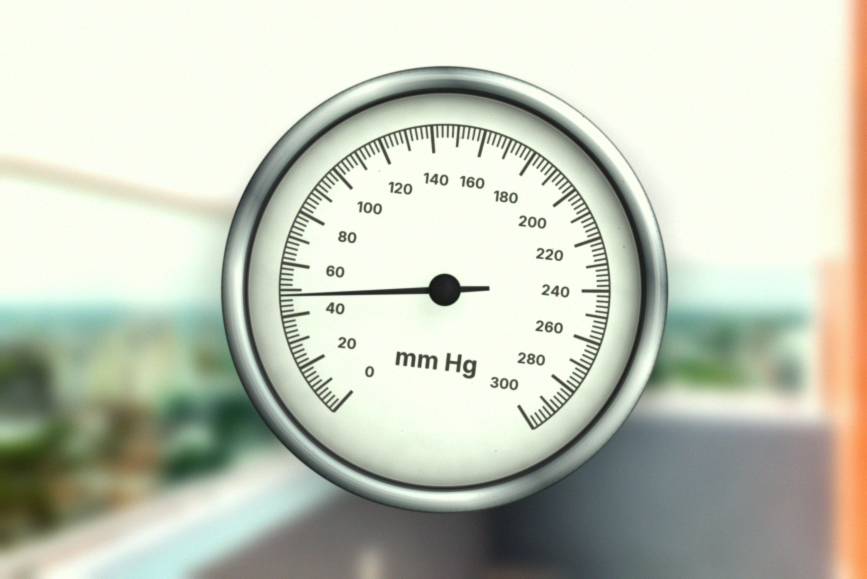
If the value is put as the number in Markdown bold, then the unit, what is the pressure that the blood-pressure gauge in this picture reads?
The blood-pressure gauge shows **48** mmHg
